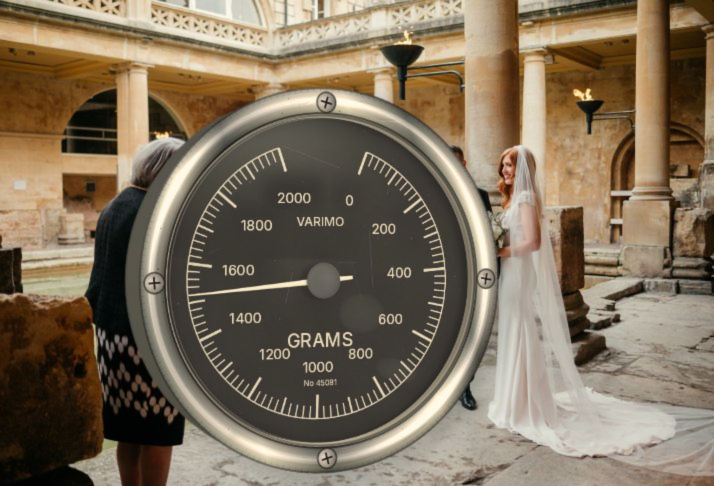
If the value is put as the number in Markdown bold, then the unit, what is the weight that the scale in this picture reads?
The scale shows **1520** g
